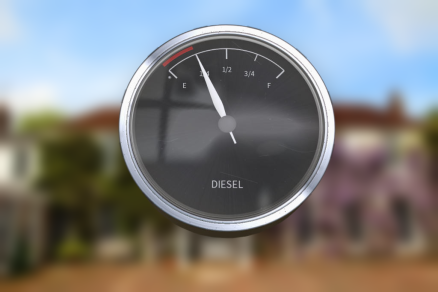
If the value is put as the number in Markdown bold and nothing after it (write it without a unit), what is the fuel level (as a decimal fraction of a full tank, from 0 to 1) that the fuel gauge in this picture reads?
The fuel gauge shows **0.25**
